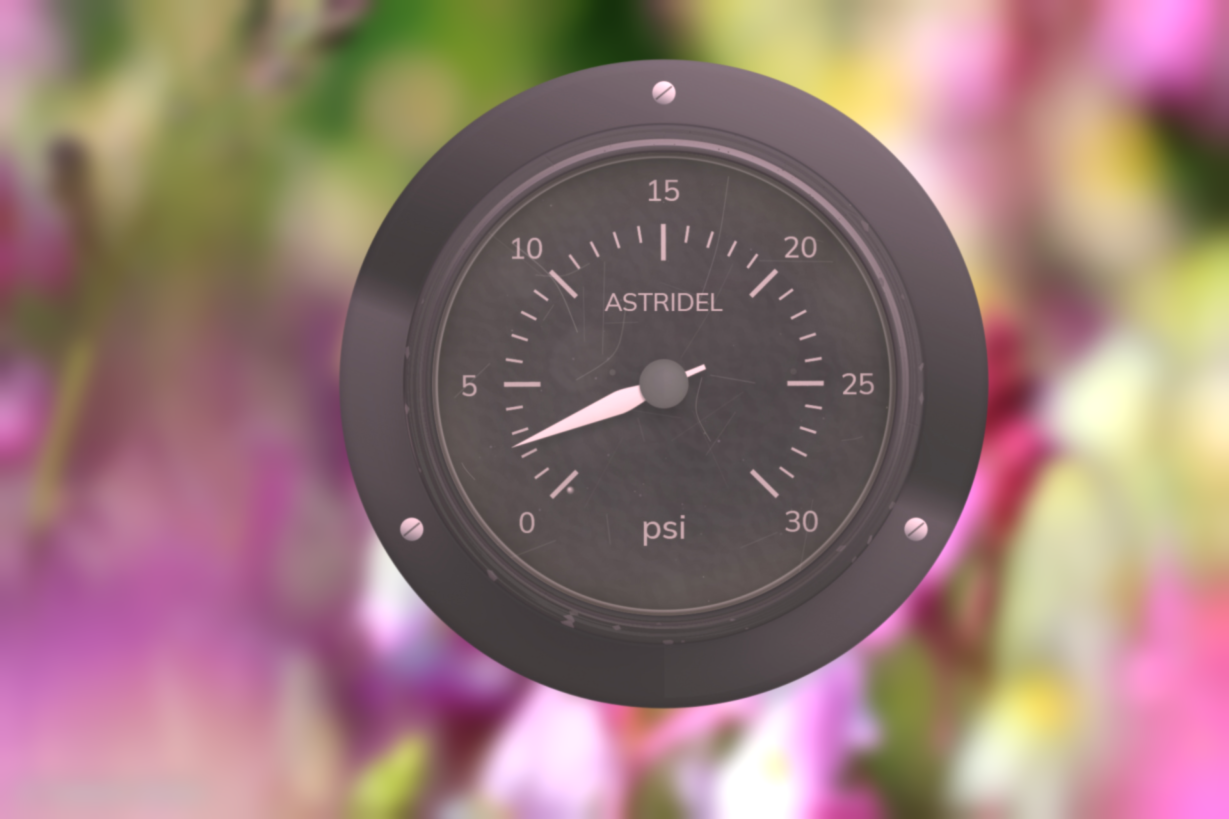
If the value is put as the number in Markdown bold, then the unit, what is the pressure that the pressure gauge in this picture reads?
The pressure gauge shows **2.5** psi
